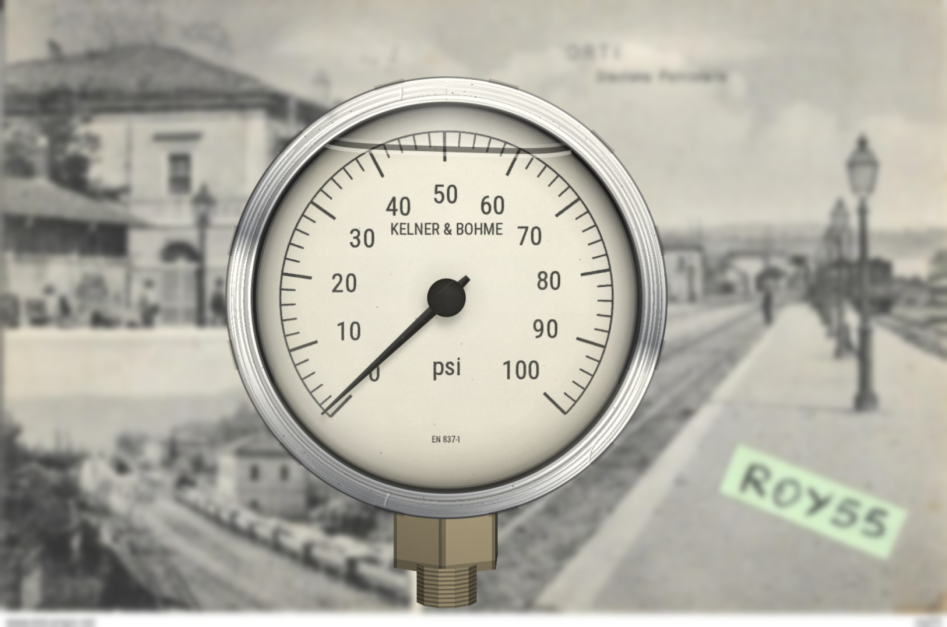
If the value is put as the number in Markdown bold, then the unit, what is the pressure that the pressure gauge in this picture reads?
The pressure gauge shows **1** psi
